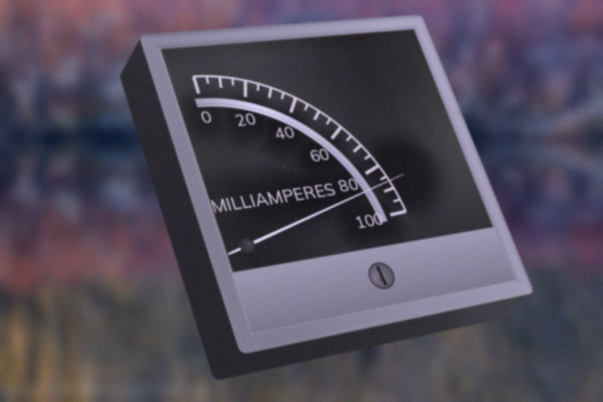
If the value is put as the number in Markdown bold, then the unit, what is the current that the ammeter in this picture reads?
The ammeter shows **87.5** mA
